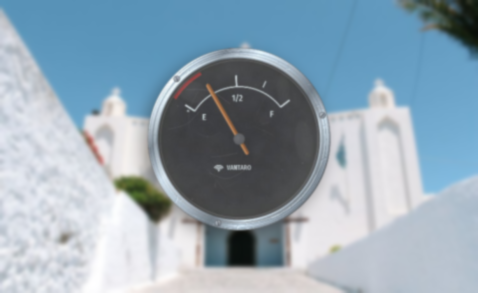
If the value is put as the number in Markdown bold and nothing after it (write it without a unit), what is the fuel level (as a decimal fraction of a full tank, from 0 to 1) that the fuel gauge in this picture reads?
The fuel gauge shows **0.25**
